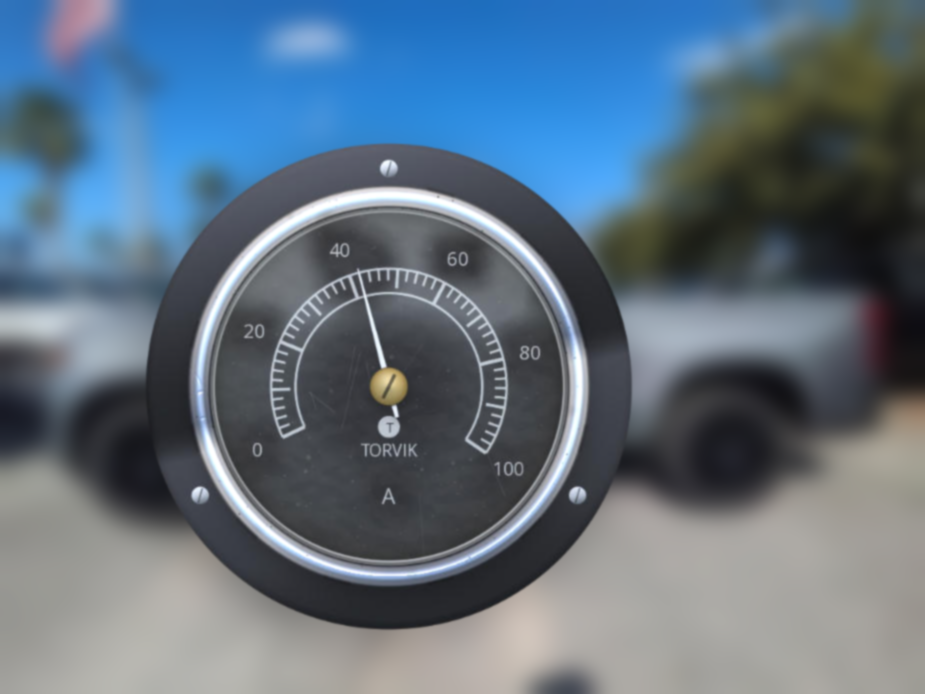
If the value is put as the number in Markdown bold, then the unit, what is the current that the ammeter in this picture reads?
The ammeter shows **42** A
